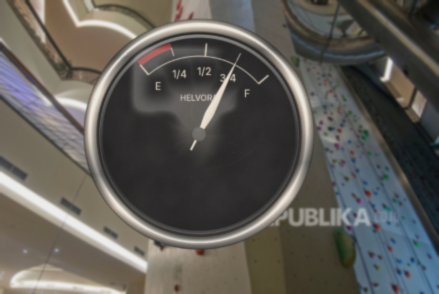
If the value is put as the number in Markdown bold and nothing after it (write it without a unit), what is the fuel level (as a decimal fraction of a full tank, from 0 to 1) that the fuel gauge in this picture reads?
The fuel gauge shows **0.75**
